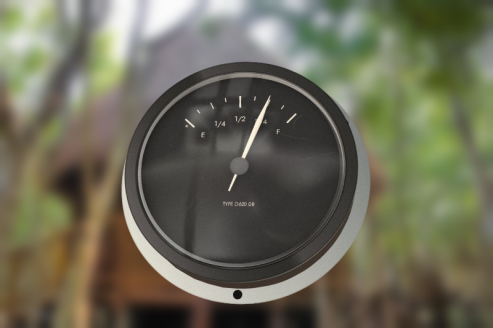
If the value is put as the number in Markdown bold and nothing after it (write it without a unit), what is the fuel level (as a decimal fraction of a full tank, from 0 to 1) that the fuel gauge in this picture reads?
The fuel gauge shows **0.75**
